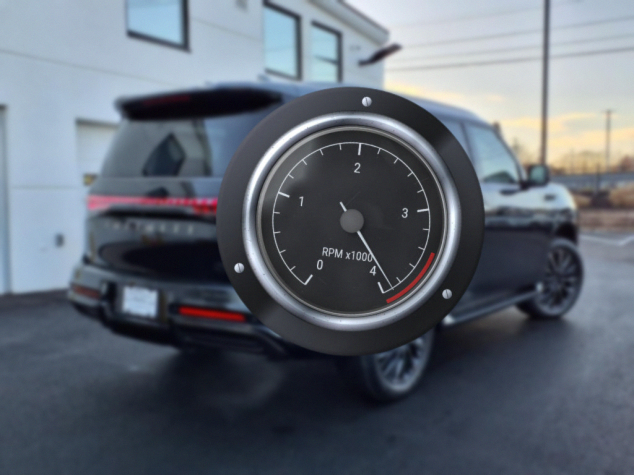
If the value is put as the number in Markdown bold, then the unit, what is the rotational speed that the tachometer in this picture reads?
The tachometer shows **3900** rpm
